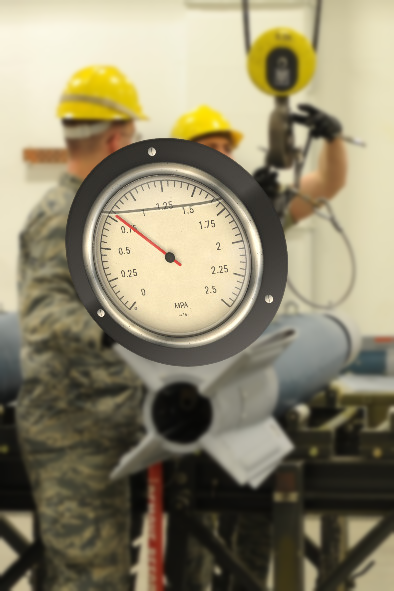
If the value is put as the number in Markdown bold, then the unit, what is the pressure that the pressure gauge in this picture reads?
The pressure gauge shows **0.8** MPa
